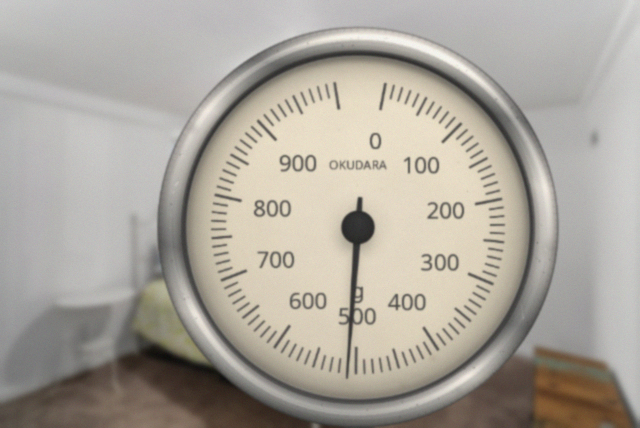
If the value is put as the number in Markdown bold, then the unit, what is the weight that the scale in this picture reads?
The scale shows **510** g
